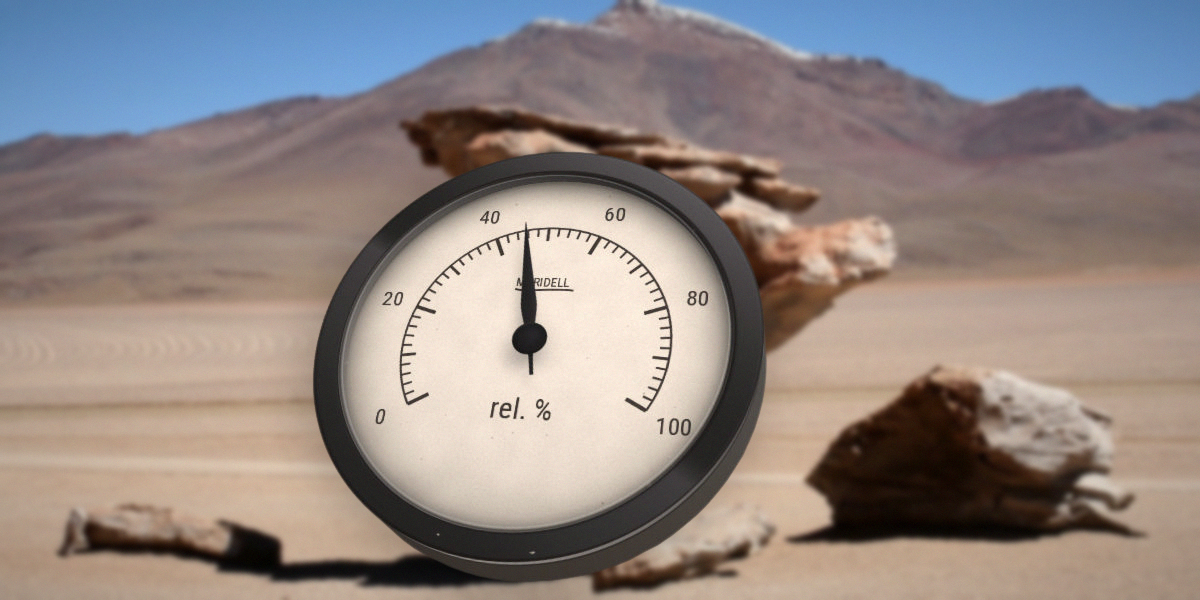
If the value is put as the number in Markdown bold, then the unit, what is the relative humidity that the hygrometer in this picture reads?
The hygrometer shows **46** %
